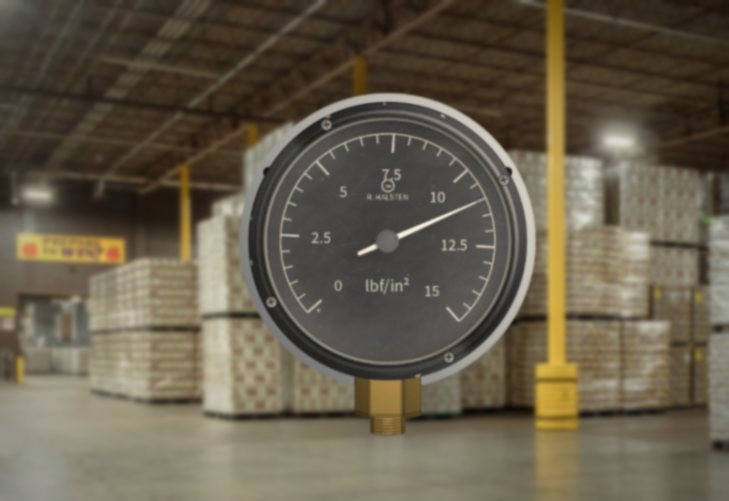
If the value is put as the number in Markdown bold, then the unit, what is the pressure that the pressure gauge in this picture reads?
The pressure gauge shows **11** psi
